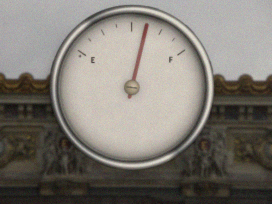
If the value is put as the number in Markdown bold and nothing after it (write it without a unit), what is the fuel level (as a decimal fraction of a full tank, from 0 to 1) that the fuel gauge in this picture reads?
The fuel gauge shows **0.625**
